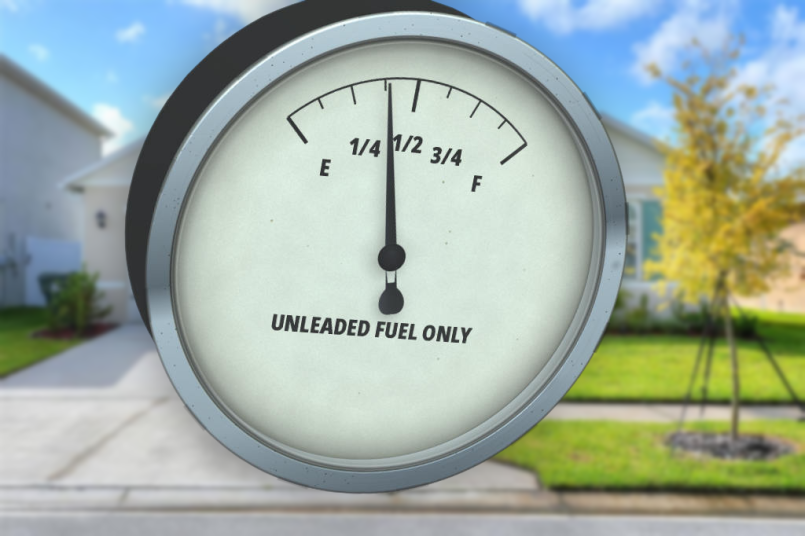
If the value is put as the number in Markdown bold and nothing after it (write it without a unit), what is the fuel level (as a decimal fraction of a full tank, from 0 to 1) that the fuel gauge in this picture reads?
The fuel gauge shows **0.375**
